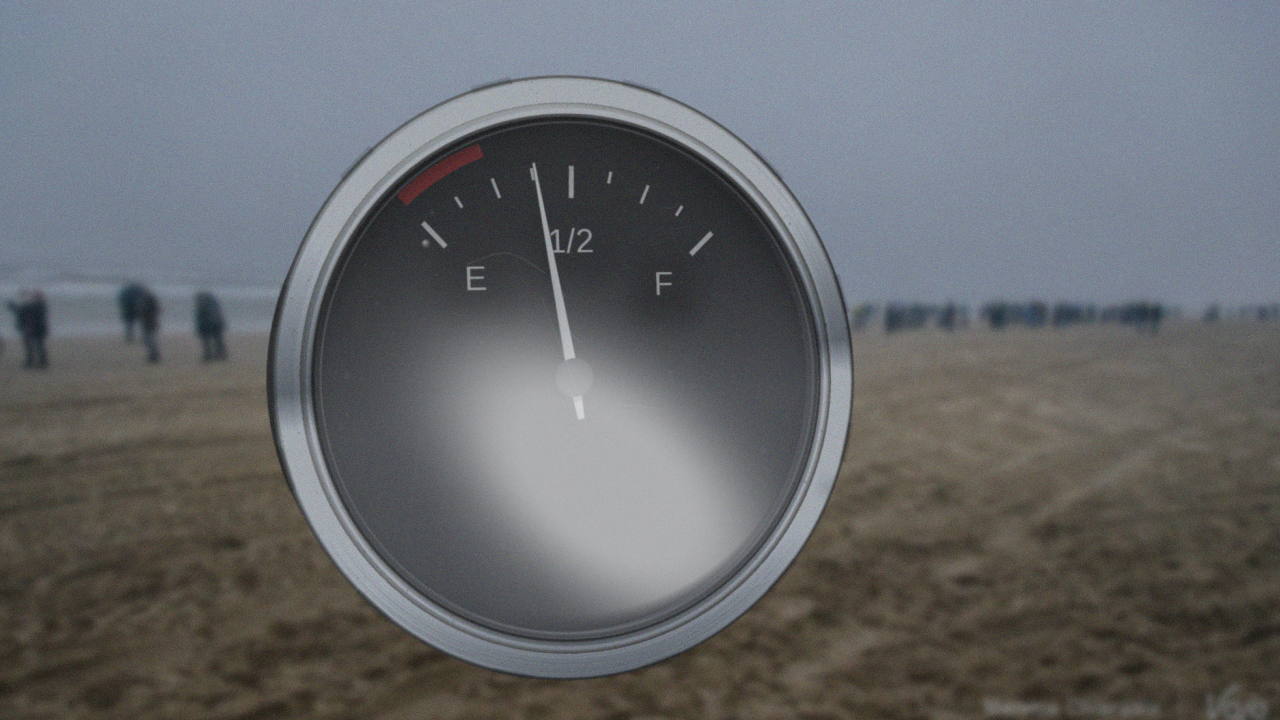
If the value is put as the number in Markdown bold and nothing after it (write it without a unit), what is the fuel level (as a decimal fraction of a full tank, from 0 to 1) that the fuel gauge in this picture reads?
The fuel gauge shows **0.375**
